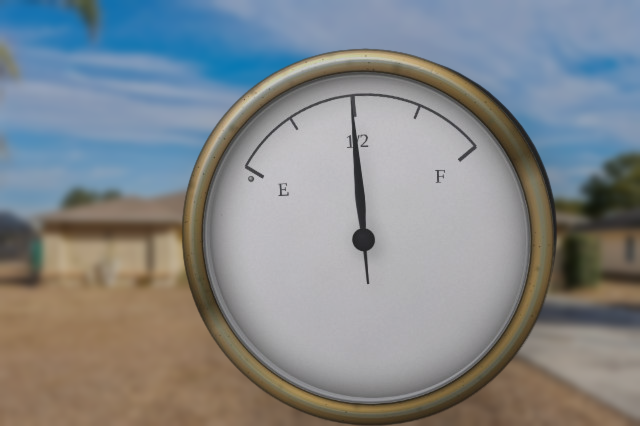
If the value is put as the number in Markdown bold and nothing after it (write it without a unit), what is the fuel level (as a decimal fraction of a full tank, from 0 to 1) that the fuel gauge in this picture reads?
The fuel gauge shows **0.5**
